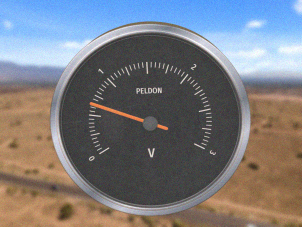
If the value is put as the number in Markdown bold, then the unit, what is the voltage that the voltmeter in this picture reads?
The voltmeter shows **0.65** V
